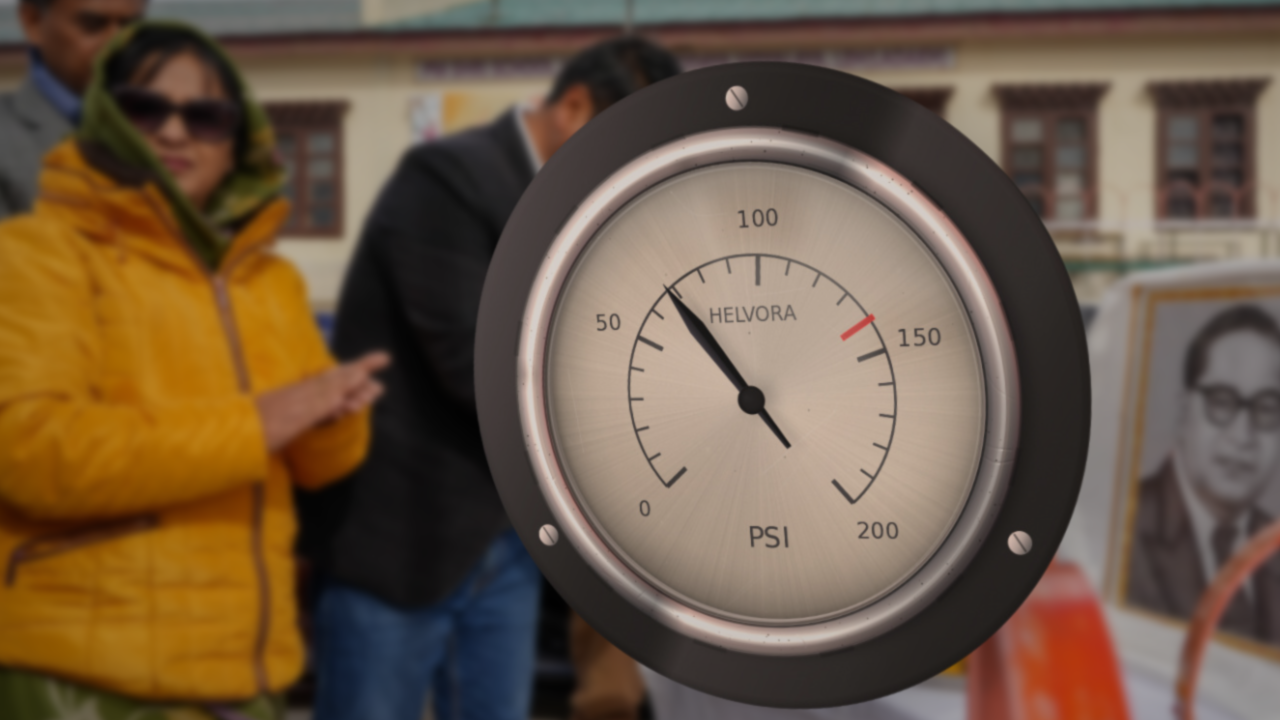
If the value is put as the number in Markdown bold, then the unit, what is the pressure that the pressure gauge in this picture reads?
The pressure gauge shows **70** psi
